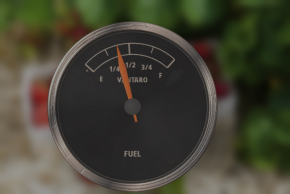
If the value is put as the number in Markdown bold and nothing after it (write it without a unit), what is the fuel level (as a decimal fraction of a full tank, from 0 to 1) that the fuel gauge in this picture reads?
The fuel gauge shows **0.375**
